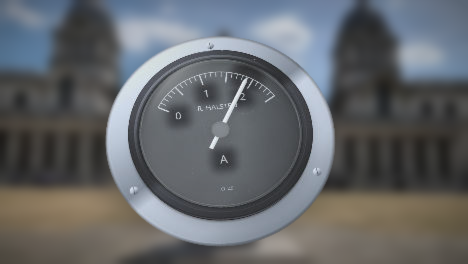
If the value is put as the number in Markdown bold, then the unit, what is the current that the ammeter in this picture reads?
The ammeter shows **1.9** A
